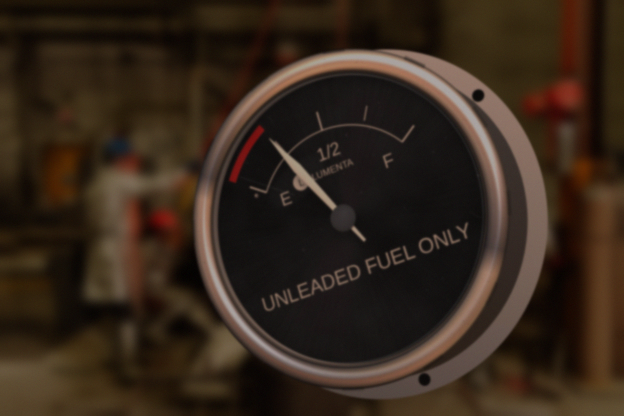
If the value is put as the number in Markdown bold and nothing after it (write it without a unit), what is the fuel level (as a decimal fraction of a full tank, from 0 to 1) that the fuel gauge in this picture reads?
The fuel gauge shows **0.25**
